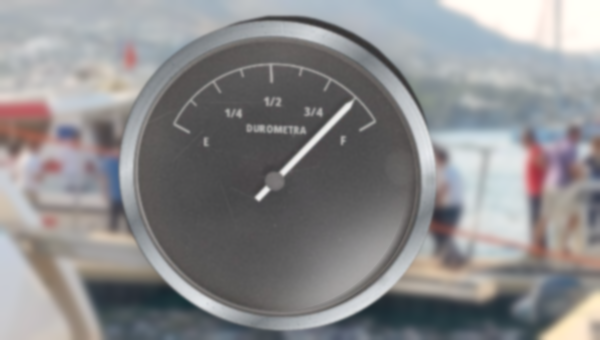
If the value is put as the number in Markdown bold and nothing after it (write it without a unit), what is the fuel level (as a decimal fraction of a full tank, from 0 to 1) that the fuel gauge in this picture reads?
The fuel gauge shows **0.875**
